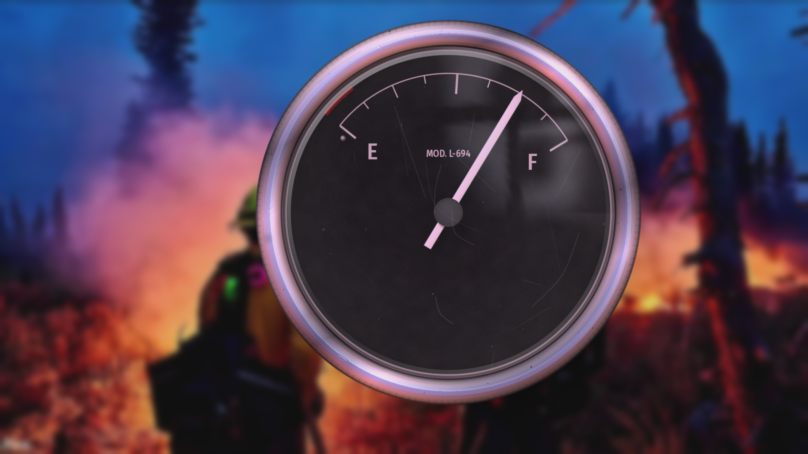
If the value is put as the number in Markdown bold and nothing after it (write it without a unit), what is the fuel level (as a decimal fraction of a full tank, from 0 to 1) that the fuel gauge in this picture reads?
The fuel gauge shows **0.75**
